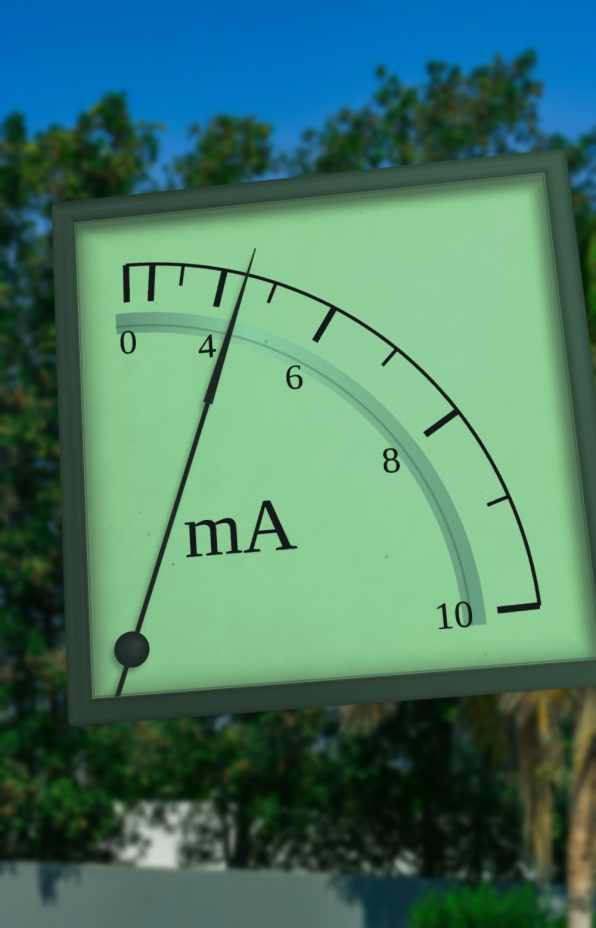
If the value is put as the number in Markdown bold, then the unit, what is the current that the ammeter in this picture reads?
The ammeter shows **4.5** mA
